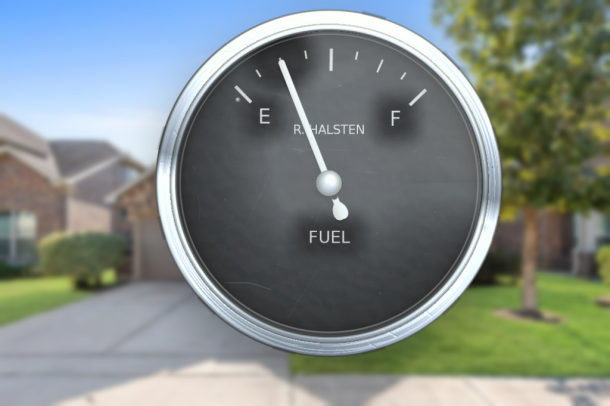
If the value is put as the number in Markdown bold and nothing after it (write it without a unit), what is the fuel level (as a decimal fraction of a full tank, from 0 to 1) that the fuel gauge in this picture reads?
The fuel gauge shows **0.25**
